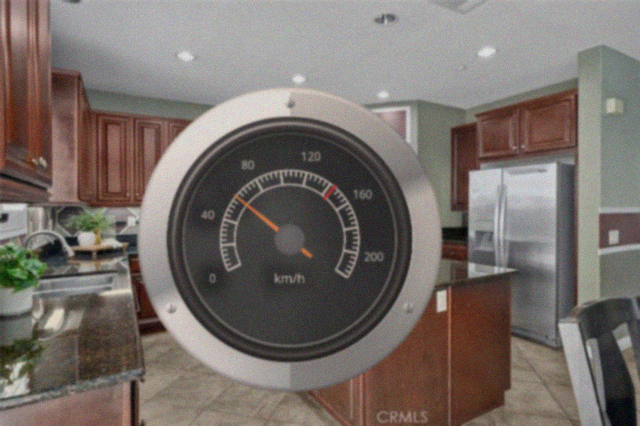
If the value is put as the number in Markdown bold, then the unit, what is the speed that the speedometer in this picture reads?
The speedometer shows **60** km/h
